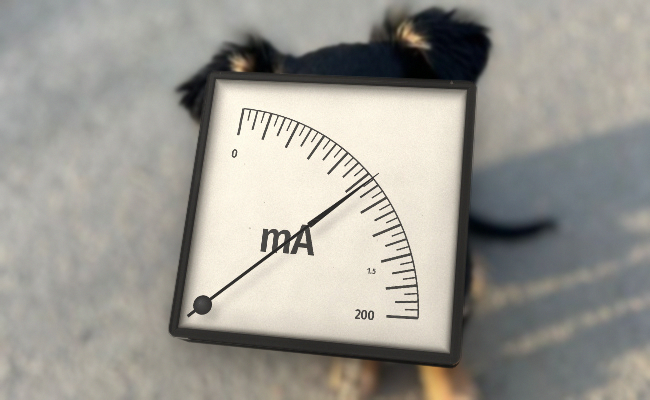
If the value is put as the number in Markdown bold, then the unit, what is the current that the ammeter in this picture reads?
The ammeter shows **105** mA
